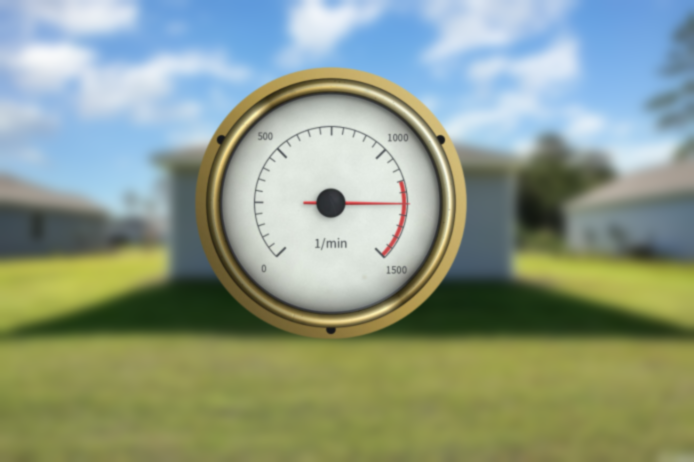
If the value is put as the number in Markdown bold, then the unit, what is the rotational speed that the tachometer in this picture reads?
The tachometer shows **1250** rpm
